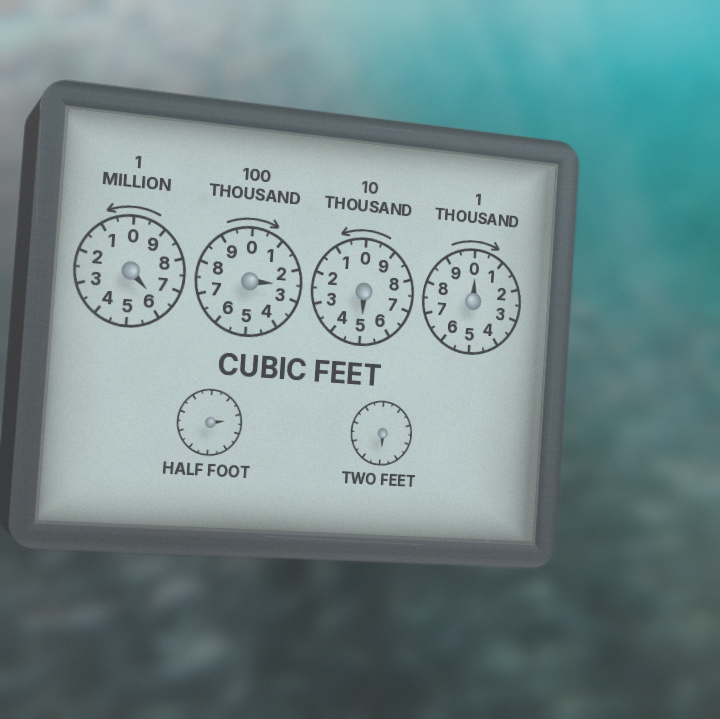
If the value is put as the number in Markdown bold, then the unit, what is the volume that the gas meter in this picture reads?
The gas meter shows **625000** ft³
